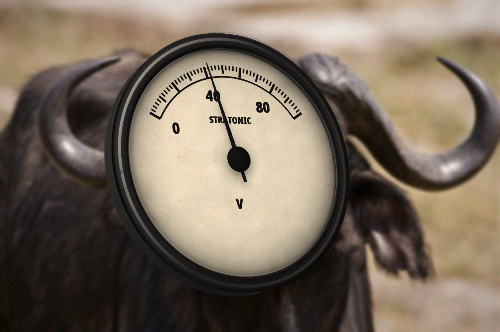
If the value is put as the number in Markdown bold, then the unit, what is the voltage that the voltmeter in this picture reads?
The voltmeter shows **40** V
